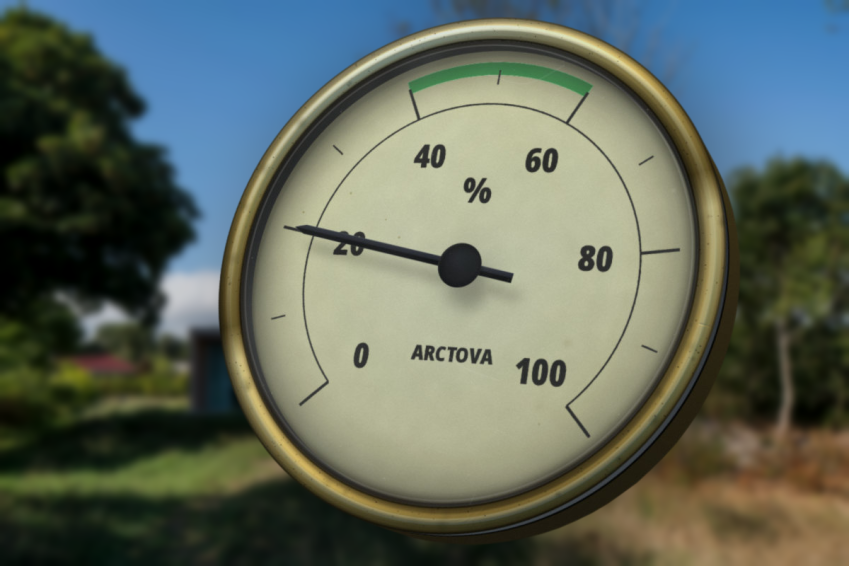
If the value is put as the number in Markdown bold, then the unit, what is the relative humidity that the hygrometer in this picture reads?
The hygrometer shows **20** %
